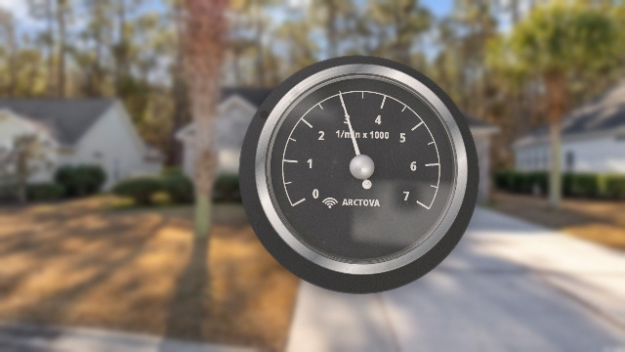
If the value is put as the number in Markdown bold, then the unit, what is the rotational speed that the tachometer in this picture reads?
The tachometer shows **3000** rpm
